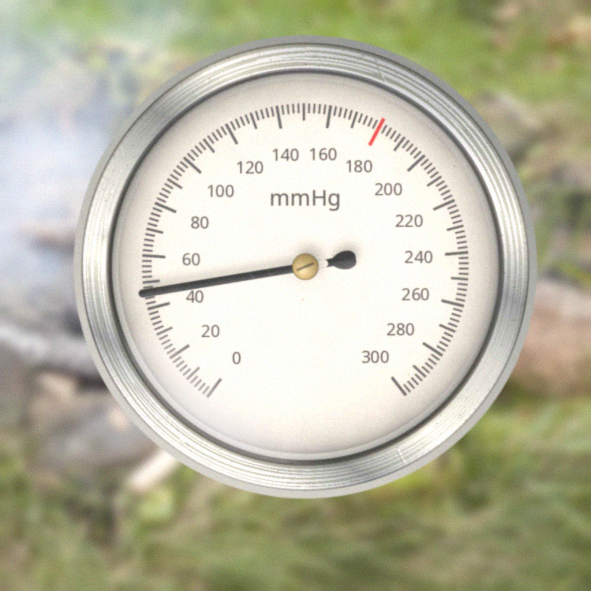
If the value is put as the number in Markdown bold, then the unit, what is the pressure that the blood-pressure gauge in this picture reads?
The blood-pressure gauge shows **46** mmHg
